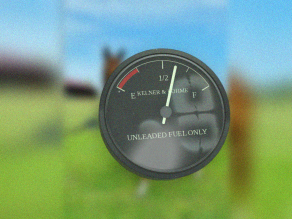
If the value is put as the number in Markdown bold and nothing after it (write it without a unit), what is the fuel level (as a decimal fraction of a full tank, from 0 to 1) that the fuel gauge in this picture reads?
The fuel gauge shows **0.625**
